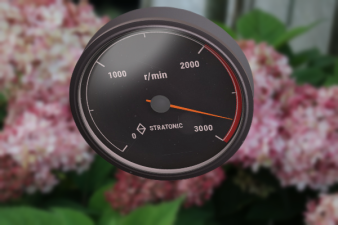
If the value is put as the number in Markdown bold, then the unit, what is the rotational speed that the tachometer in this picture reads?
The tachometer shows **2750** rpm
